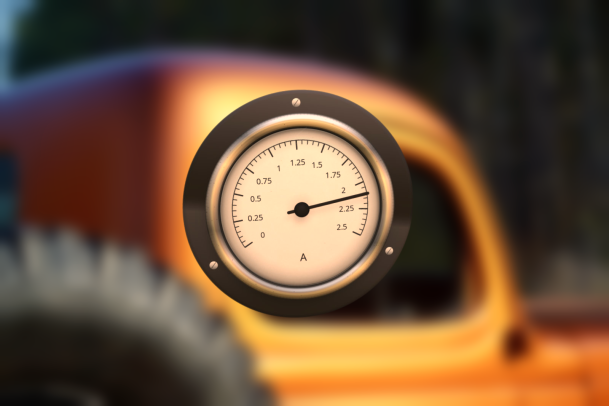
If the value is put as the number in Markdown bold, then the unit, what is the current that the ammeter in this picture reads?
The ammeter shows **2.1** A
